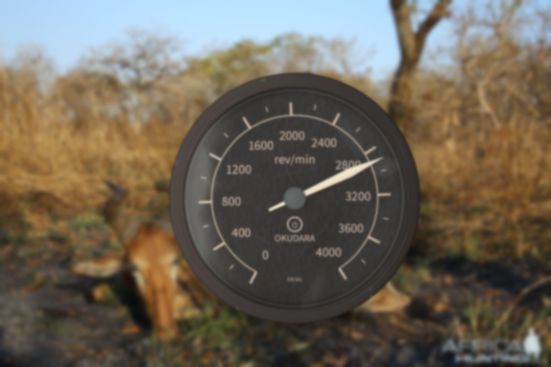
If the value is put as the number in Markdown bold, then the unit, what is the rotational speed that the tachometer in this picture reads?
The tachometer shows **2900** rpm
